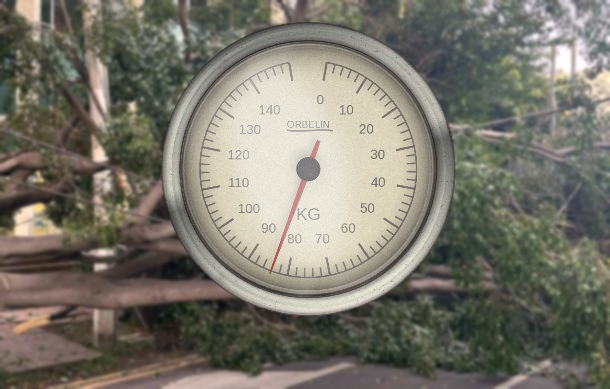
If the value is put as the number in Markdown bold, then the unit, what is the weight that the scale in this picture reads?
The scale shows **84** kg
